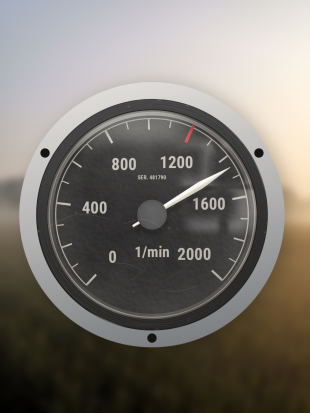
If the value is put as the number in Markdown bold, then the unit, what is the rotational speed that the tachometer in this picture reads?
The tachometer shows **1450** rpm
